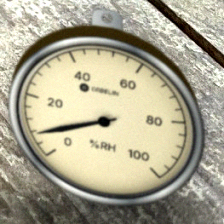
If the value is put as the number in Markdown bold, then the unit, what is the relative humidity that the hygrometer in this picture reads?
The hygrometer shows **8** %
